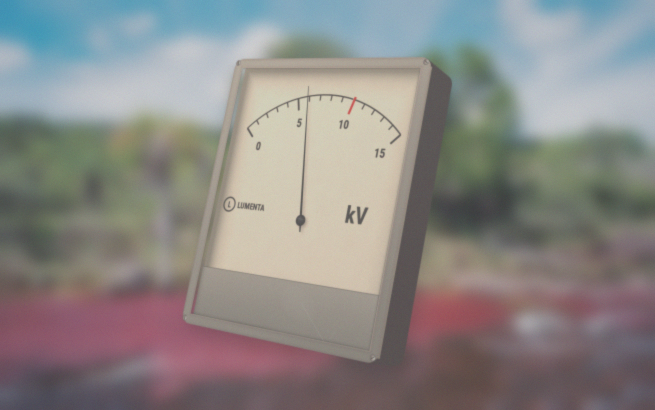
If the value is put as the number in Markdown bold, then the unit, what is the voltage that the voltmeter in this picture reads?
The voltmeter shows **6** kV
